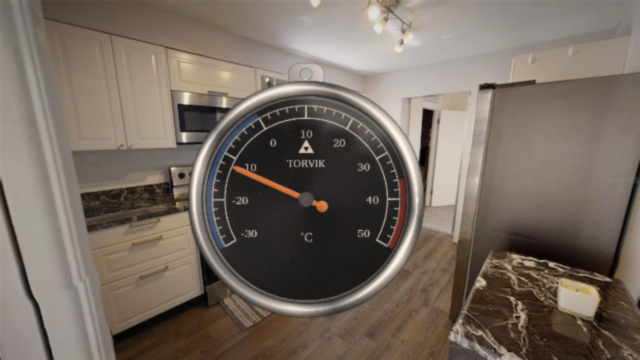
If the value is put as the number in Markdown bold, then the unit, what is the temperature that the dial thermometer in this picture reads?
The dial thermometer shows **-12** °C
